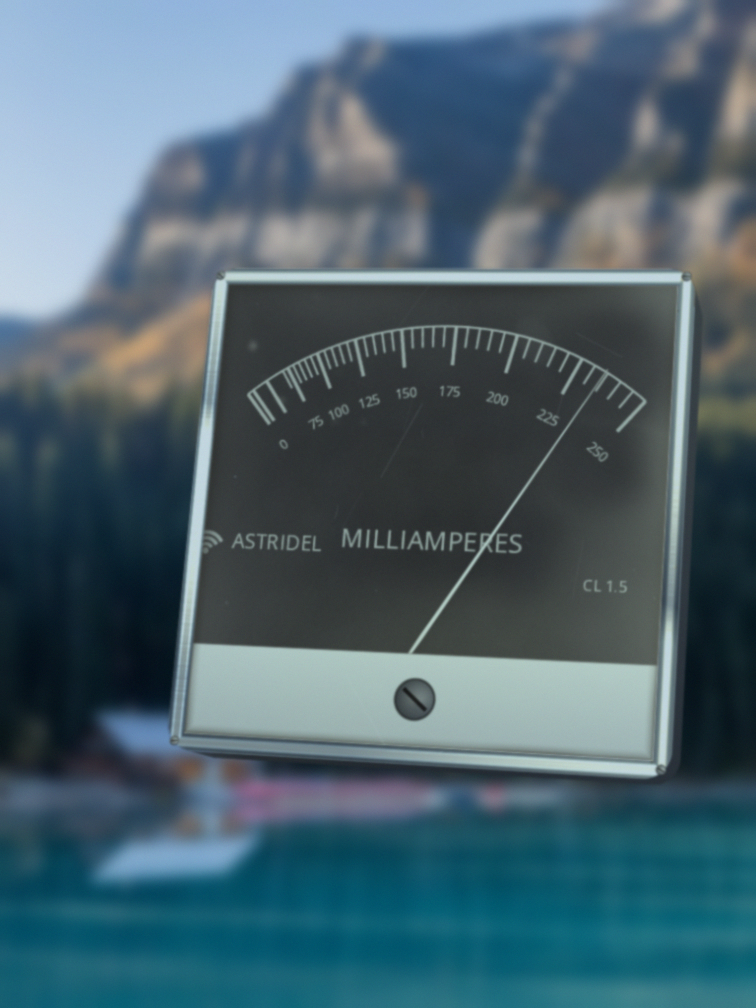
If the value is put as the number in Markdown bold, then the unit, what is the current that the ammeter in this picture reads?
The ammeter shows **235** mA
